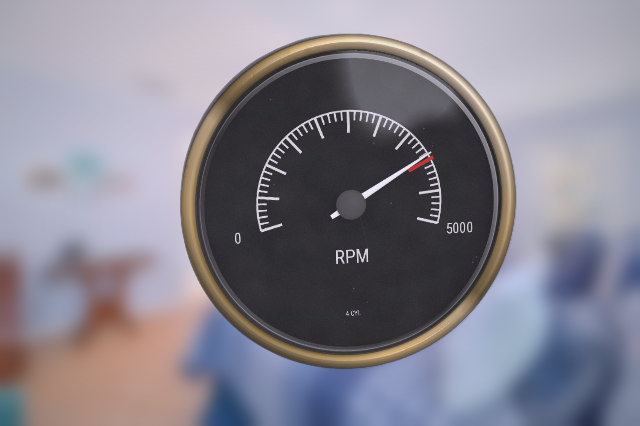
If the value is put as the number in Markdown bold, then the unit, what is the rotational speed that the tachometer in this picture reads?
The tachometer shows **3900** rpm
